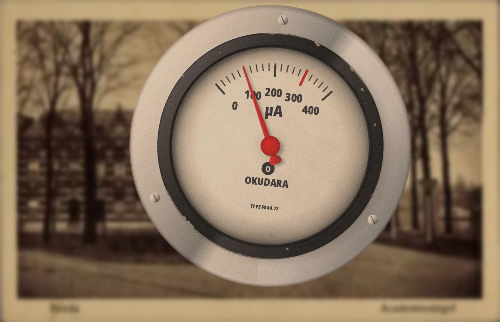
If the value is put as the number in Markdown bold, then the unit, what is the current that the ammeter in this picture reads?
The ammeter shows **100** µA
